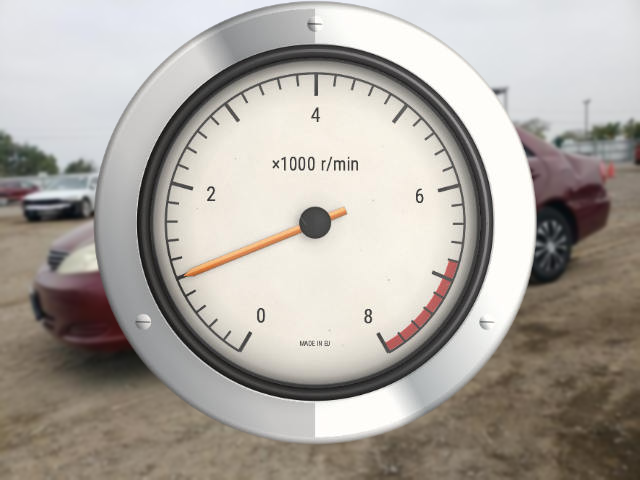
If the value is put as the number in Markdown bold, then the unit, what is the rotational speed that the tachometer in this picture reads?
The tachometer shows **1000** rpm
